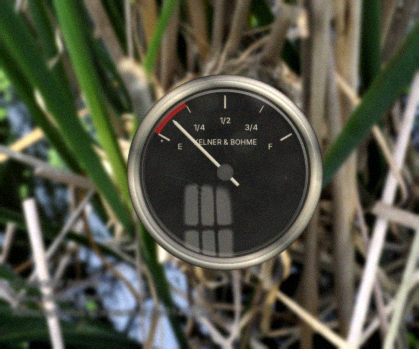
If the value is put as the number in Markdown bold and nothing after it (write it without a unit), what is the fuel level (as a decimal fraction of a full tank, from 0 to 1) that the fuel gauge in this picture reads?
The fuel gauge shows **0.125**
